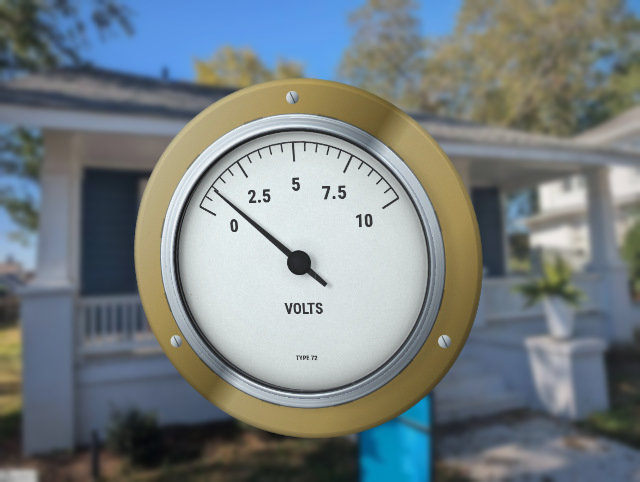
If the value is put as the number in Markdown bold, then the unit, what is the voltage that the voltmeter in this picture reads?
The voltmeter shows **1** V
